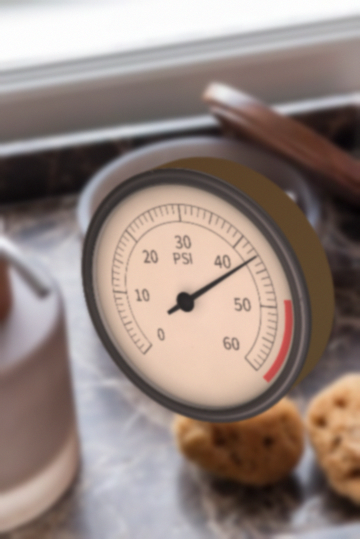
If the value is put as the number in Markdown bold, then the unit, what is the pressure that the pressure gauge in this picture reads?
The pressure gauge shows **43** psi
